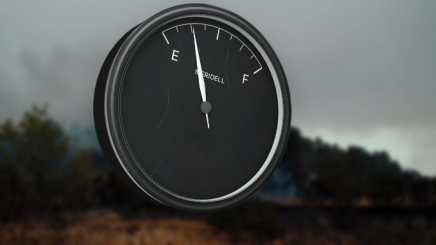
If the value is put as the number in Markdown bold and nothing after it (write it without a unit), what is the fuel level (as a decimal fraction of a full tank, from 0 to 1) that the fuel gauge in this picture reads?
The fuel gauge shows **0.25**
